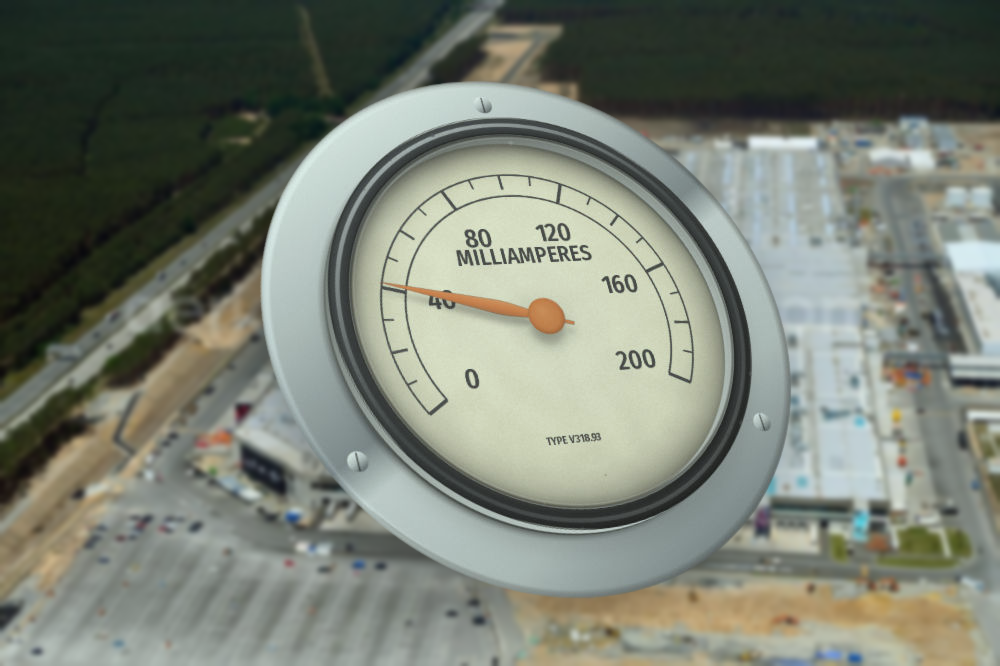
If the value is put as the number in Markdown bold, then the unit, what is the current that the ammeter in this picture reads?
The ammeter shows **40** mA
